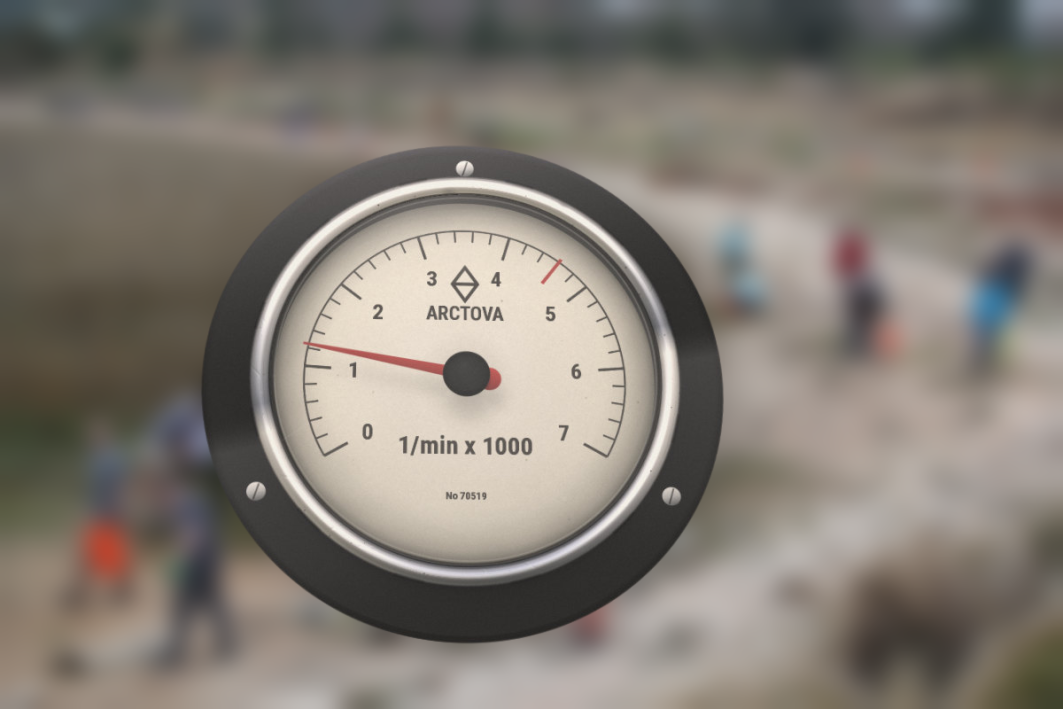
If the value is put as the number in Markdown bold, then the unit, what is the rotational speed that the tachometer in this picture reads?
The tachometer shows **1200** rpm
